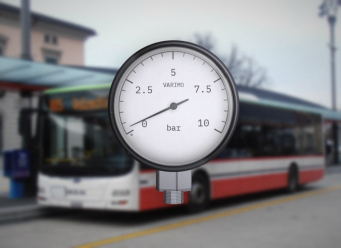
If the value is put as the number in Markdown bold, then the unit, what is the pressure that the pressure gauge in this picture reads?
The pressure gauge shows **0.25** bar
